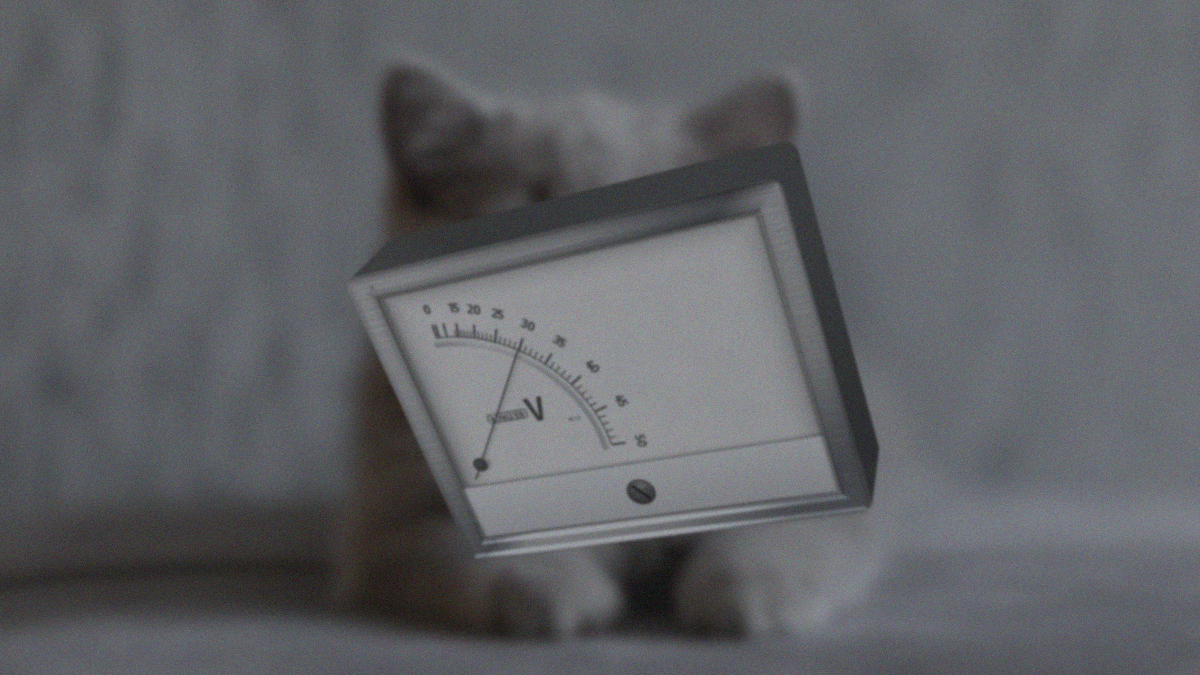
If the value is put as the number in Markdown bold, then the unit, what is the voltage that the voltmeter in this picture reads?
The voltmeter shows **30** V
